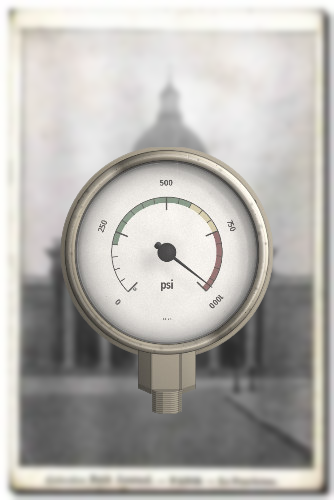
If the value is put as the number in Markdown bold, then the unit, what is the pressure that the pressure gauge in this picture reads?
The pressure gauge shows **975** psi
